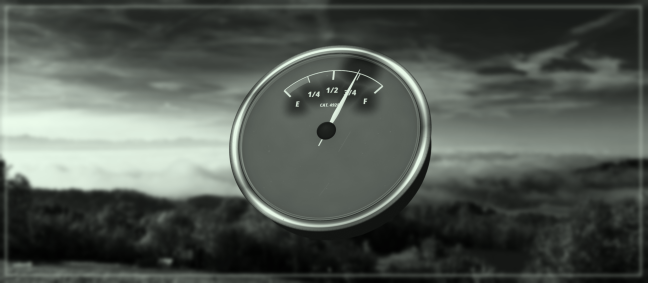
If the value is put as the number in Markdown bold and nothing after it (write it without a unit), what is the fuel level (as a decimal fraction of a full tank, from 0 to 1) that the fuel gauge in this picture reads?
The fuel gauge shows **0.75**
